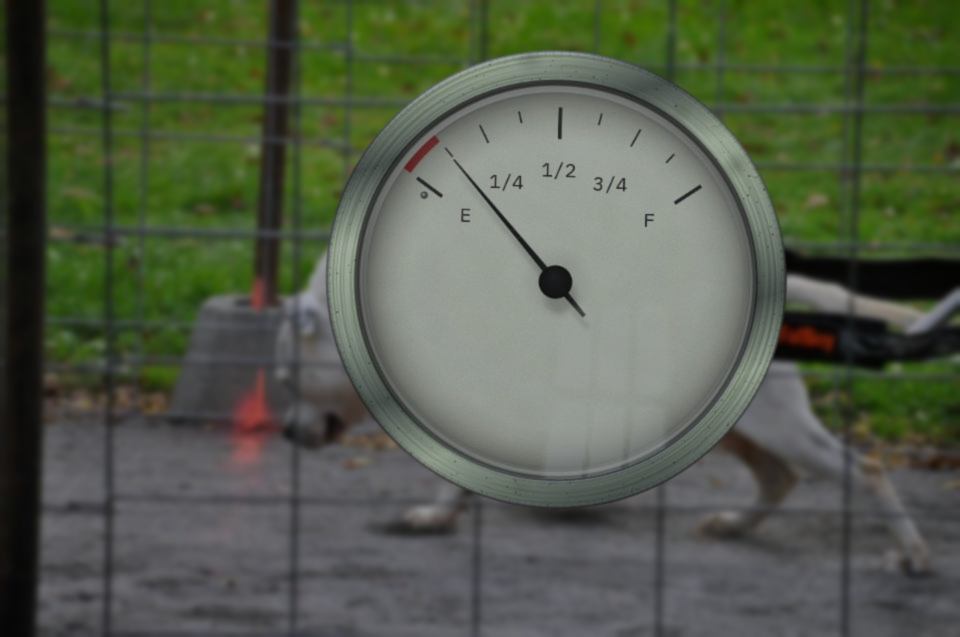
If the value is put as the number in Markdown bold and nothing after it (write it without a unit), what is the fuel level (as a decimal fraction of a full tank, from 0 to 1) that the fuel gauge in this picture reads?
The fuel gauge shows **0.125**
